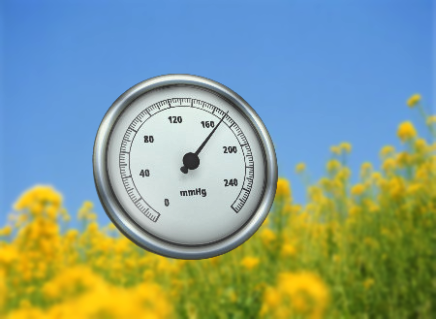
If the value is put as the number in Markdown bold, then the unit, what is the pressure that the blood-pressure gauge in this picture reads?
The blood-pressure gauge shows **170** mmHg
